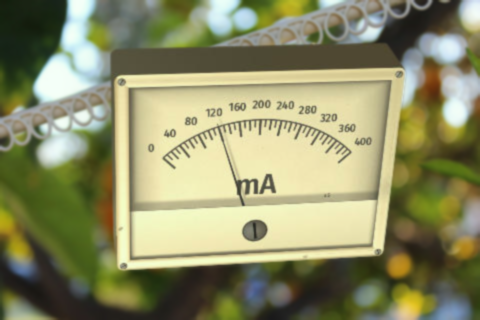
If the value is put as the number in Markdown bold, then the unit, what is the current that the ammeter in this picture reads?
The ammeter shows **120** mA
